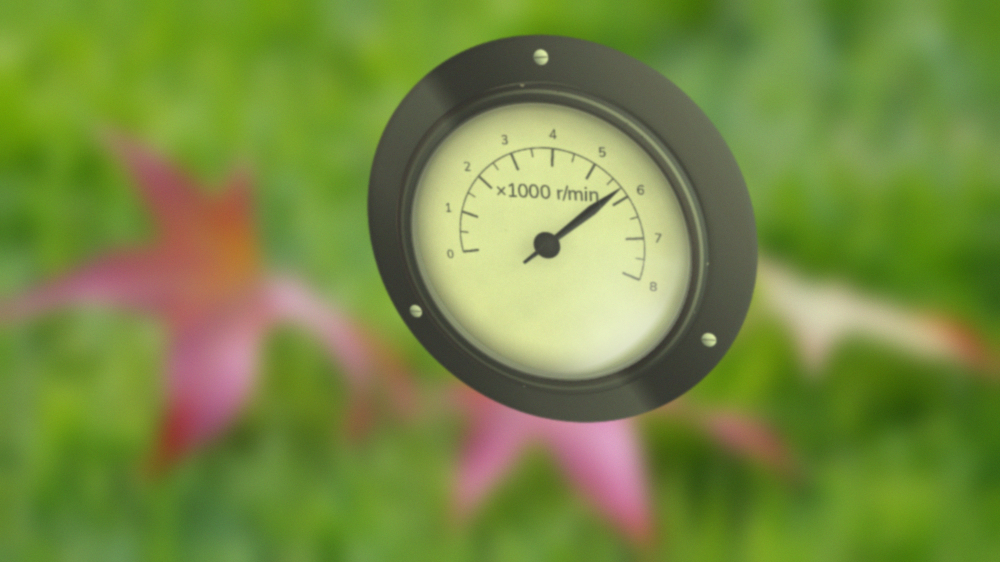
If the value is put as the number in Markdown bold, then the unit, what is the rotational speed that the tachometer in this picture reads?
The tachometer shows **5750** rpm
